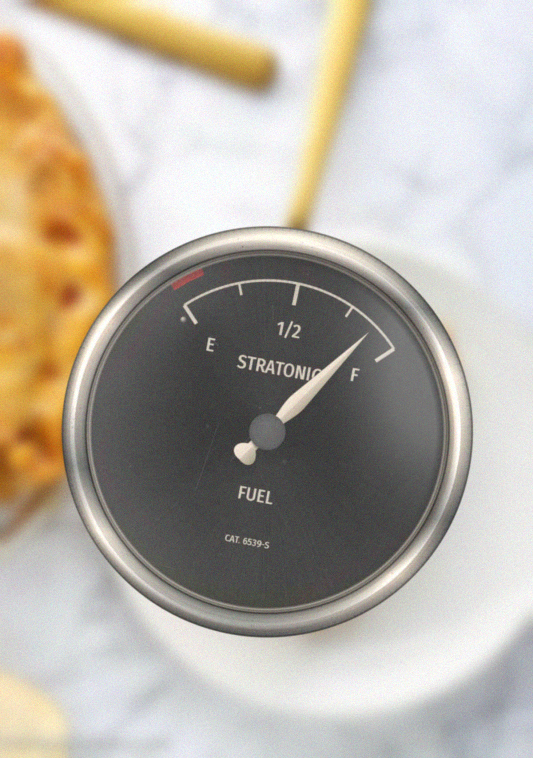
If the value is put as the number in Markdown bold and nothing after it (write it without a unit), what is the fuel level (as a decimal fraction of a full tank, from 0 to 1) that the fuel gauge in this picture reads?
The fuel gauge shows **0.875**
